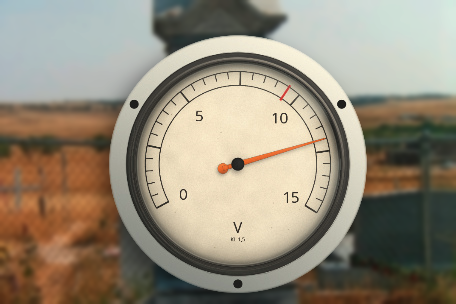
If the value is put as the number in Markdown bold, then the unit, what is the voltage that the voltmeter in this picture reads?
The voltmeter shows **12** V
